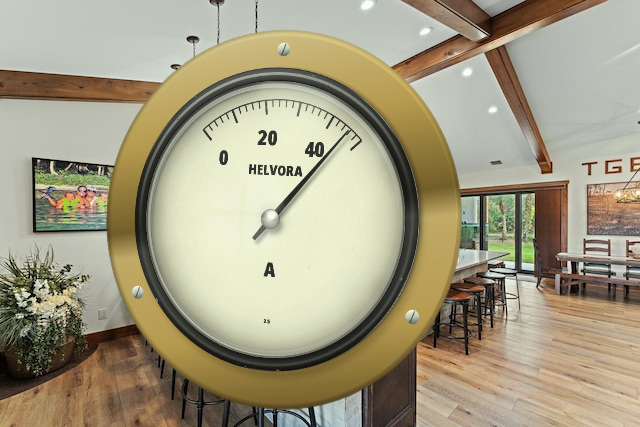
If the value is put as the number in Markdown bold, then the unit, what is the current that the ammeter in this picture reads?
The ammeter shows **46** A
